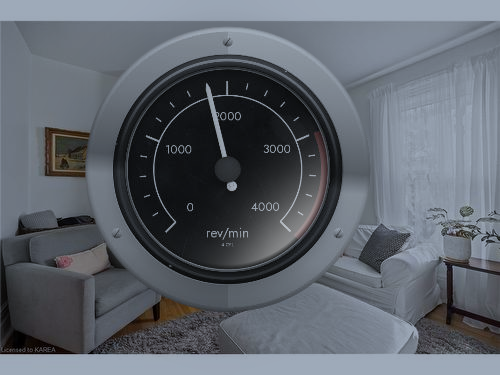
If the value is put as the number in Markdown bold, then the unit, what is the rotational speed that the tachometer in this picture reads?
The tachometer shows **1800** rpm
